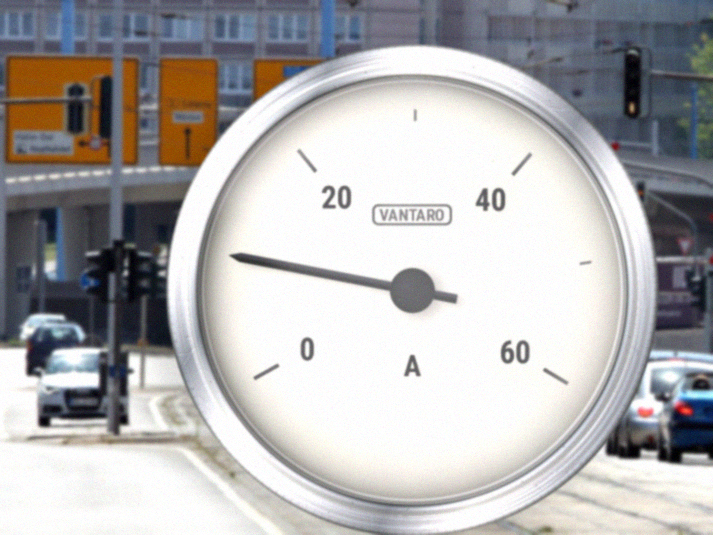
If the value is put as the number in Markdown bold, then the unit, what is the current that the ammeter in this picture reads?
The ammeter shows **10** A
